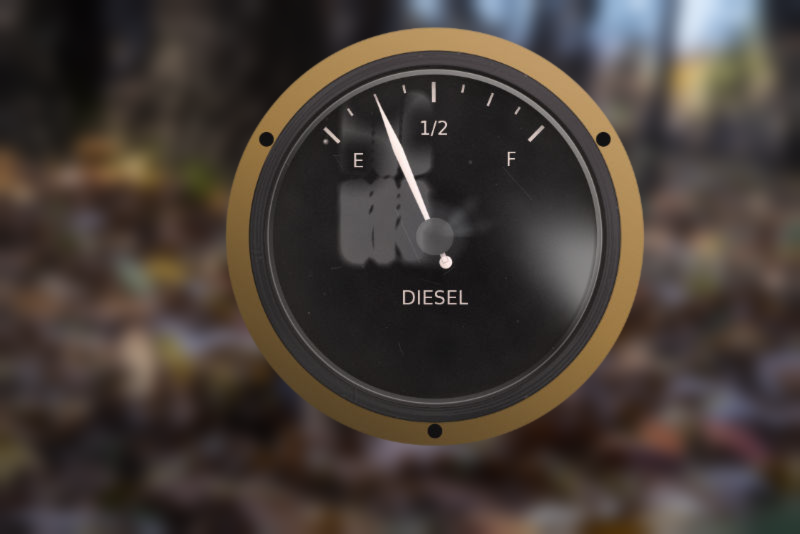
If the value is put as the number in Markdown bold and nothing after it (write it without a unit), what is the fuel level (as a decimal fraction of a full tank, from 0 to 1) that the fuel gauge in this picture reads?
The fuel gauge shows **0.25**
